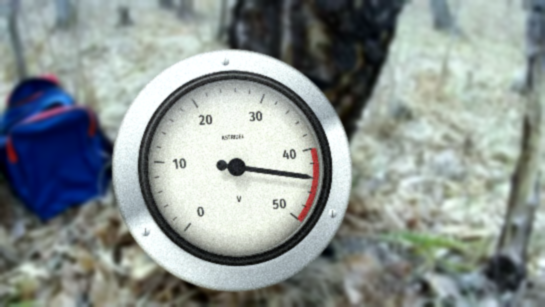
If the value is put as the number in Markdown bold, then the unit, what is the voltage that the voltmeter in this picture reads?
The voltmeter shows **44** V
